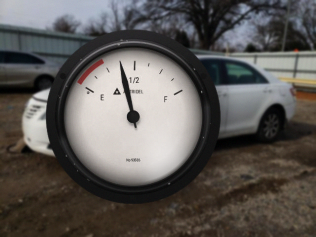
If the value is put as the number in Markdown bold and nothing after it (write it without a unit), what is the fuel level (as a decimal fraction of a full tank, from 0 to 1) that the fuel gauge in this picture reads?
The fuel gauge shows **0.375**
